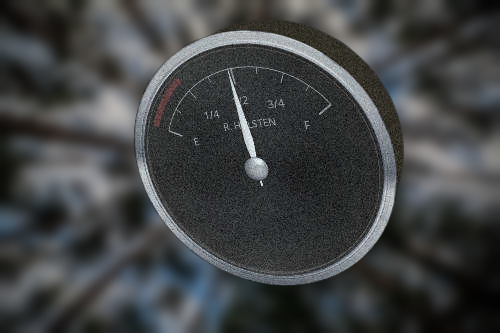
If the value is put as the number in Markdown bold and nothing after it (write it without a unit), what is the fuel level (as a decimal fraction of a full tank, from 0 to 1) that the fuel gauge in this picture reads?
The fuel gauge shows **0.5**
